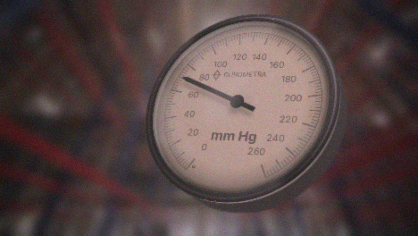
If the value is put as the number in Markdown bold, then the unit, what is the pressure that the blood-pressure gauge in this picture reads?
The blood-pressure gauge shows **70** mmHg
